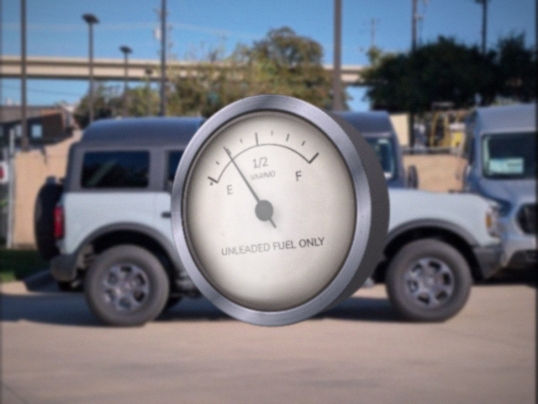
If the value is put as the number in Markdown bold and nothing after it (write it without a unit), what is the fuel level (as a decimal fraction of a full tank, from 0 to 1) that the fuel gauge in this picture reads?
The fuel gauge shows **0.25**
